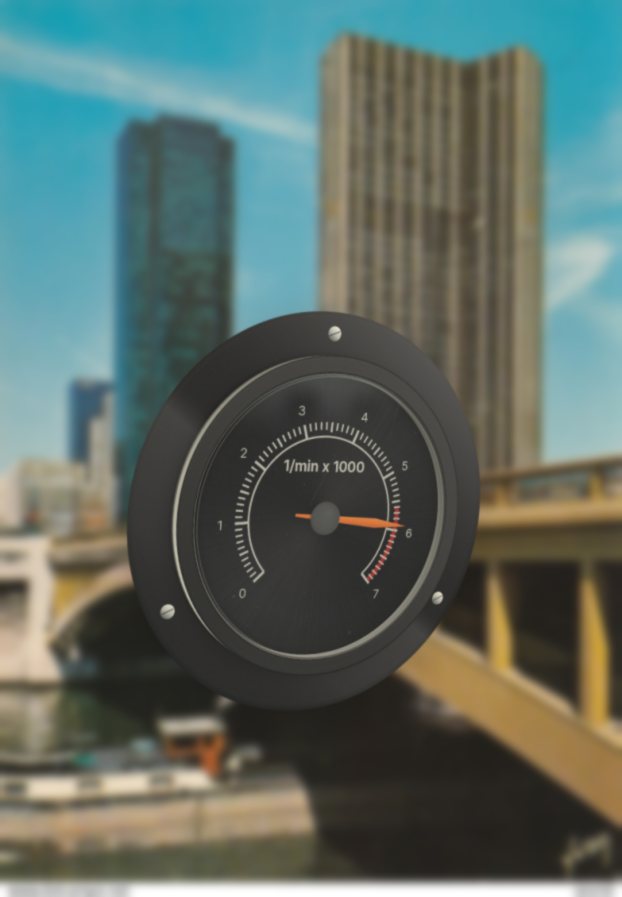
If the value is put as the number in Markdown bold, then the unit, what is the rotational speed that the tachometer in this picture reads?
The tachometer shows **5900** rpm
